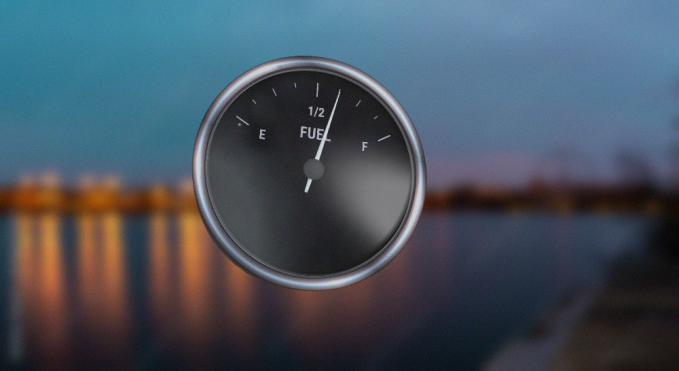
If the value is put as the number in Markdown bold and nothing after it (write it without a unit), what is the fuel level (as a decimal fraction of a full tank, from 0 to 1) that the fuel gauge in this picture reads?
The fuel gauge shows **0.625**
